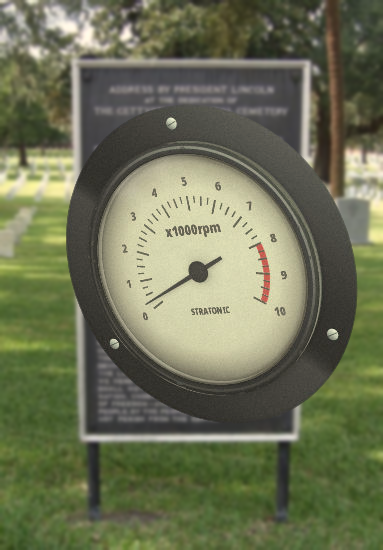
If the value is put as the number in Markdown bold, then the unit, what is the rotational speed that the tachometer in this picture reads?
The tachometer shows **250** rpm
